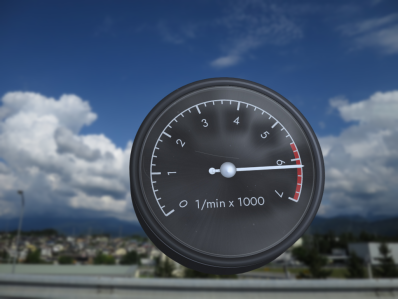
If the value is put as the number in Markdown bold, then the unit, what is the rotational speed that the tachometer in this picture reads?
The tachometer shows **6200** rpm
